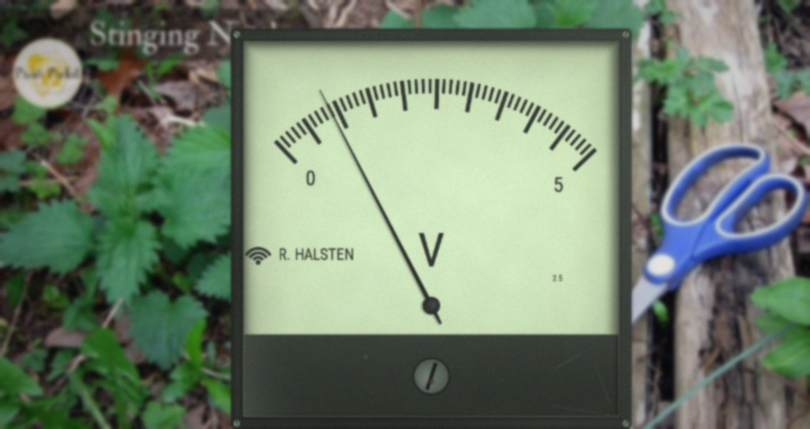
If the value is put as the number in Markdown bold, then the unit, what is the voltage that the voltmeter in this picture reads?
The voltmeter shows **0.9** V
